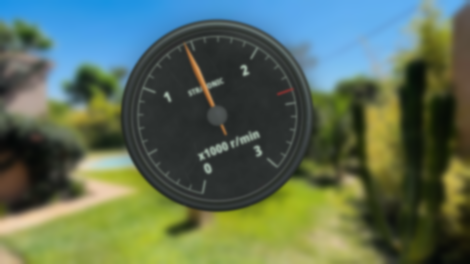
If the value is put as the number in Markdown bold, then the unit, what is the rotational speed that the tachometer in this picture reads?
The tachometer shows **1450** rpm
